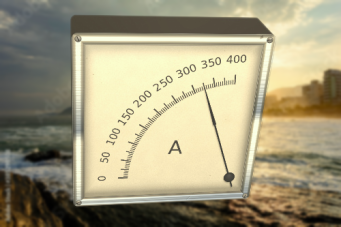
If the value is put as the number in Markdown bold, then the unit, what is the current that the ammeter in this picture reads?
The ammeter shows **325** A
